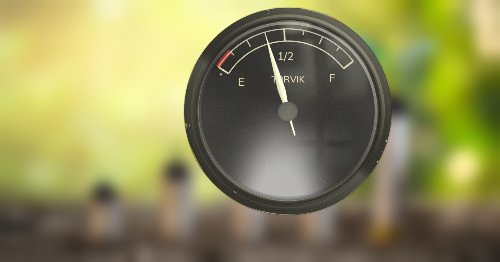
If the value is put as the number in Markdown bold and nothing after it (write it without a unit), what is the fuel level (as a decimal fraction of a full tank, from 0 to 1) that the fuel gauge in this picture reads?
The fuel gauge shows **0.375**
